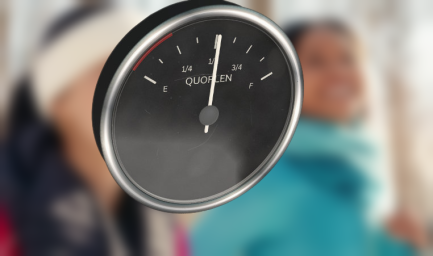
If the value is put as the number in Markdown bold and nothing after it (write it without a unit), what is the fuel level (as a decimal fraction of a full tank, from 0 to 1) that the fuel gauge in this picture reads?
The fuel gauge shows **0.5**
